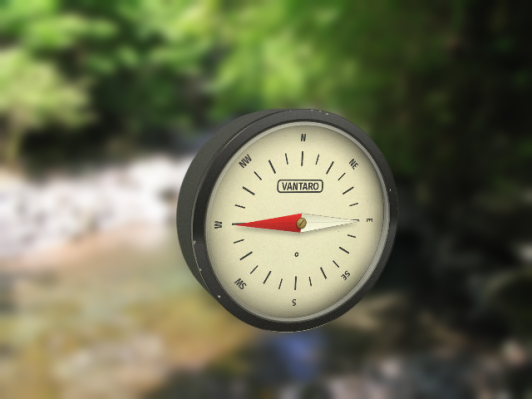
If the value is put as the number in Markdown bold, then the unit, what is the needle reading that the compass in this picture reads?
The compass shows **270** °
